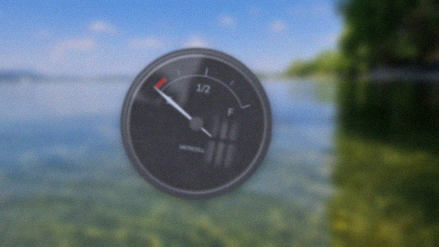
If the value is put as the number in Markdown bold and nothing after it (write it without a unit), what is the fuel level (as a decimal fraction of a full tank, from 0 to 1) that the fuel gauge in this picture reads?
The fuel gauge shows **0**
